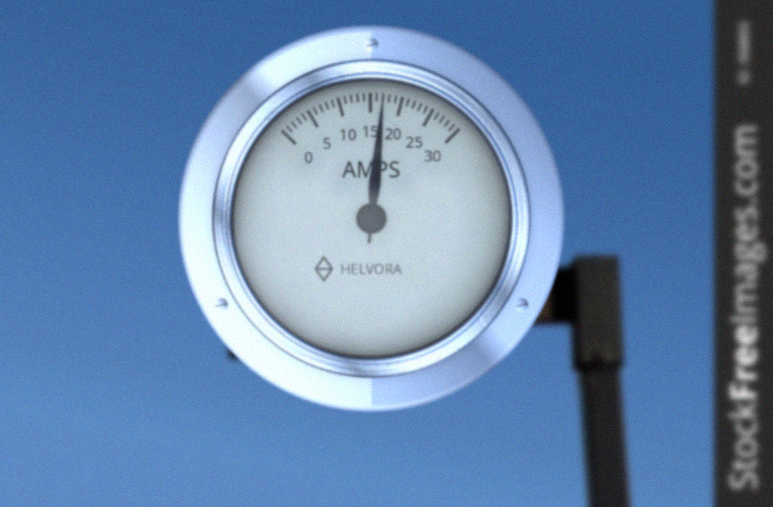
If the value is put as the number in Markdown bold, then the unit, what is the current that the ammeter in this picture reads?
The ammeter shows **17** A
